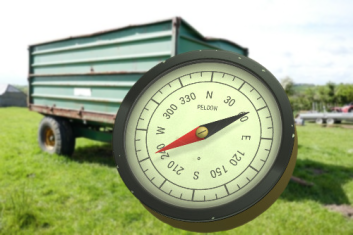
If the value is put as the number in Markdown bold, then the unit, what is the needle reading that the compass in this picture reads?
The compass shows **240** °
